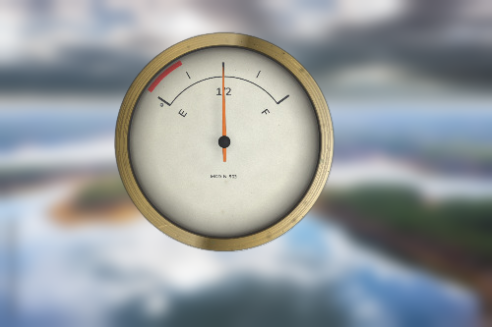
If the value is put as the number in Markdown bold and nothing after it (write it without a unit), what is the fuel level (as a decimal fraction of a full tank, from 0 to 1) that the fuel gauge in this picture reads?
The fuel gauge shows **0.5**
